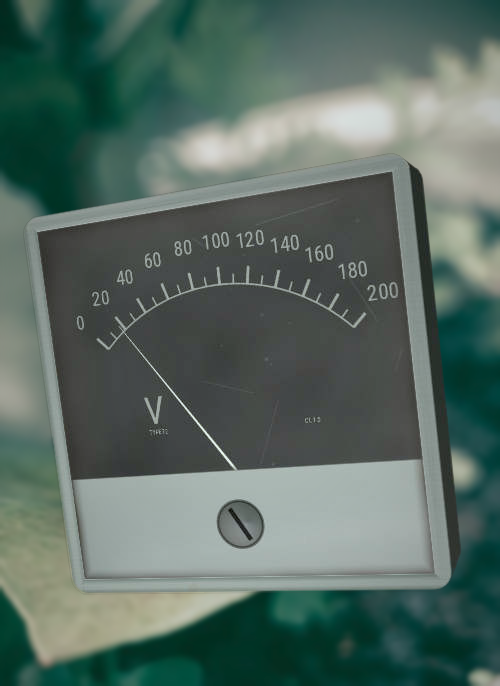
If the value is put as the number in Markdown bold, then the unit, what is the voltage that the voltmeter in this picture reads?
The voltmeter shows **20** V
